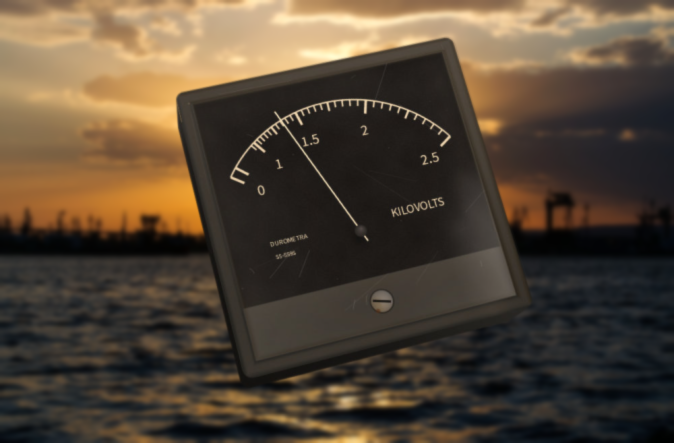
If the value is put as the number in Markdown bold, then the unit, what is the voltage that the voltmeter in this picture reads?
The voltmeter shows **1.35** kV
